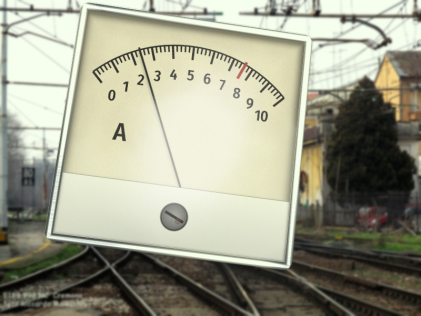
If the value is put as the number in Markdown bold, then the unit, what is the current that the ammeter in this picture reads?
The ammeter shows **2.4** A
